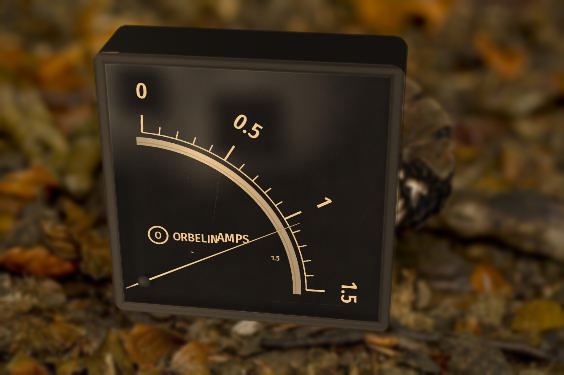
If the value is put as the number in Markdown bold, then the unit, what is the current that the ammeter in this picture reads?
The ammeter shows **1.05** A
